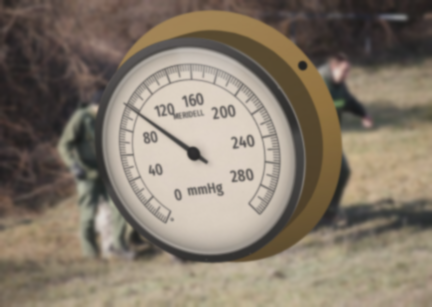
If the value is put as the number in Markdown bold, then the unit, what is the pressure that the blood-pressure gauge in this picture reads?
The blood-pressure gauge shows **100** mmHg
